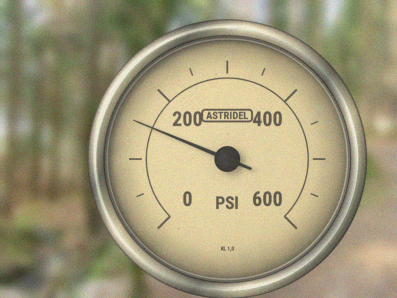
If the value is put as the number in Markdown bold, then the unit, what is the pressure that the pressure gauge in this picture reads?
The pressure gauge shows **150** psi
